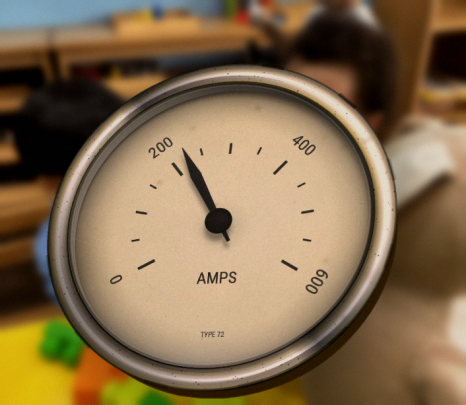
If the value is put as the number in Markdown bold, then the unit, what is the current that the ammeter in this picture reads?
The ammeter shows **225** A
